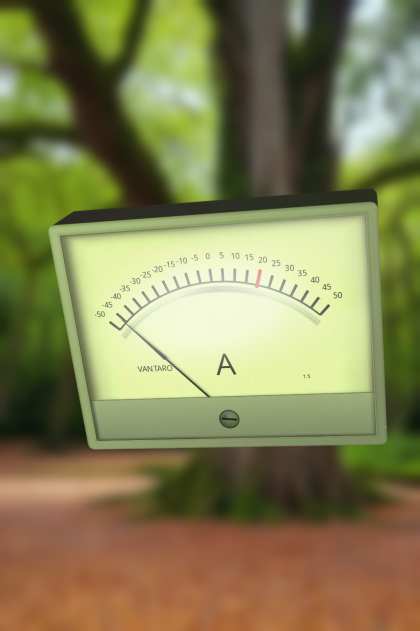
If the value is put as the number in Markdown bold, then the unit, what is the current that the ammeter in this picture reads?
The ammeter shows **-45** A
